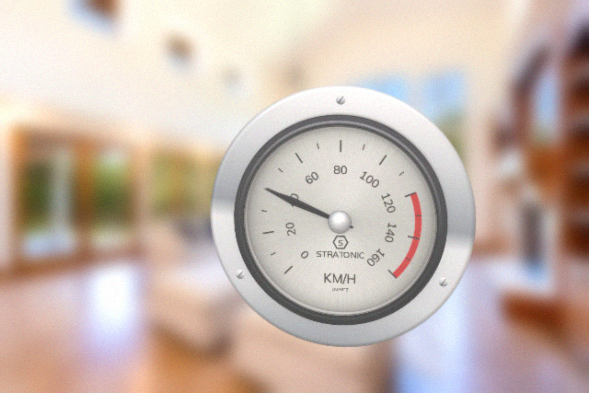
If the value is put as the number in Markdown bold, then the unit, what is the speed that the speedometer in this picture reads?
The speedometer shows **40** km/h
